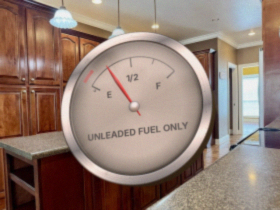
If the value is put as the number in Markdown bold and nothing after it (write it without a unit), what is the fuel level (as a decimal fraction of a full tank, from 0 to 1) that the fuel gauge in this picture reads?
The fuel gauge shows **0.25**
